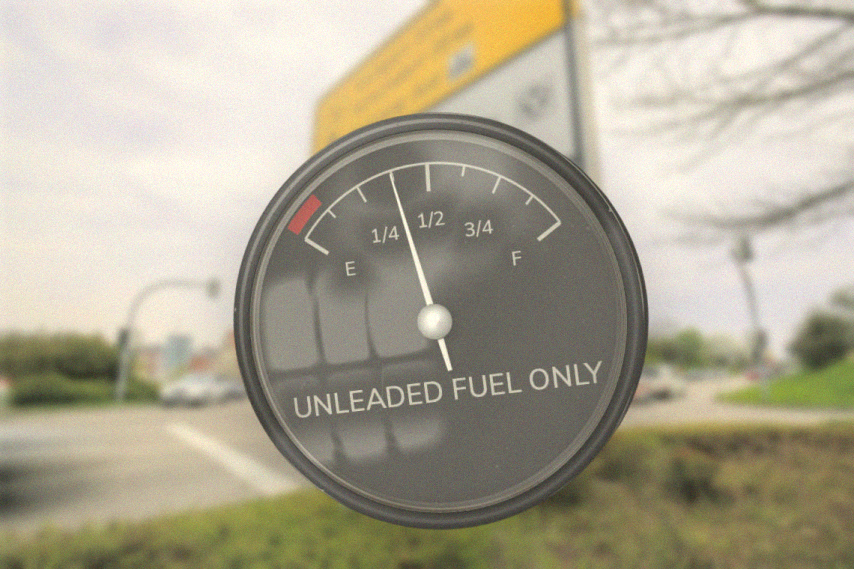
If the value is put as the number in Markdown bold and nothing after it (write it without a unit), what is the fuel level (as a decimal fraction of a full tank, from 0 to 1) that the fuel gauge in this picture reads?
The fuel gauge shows **0.375**
